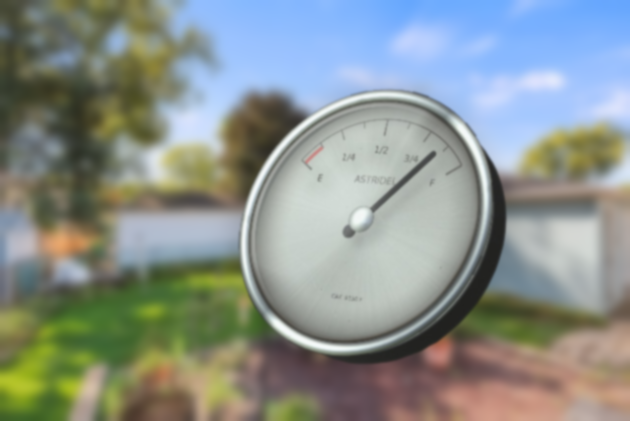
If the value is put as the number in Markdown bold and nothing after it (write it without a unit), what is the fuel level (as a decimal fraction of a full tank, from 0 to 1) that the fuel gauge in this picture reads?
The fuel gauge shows **0.875**
